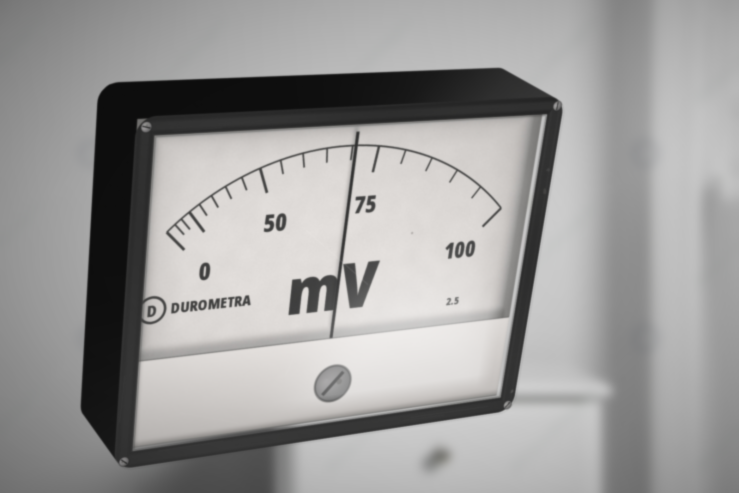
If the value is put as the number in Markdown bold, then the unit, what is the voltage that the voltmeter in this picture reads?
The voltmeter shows **70** mV
